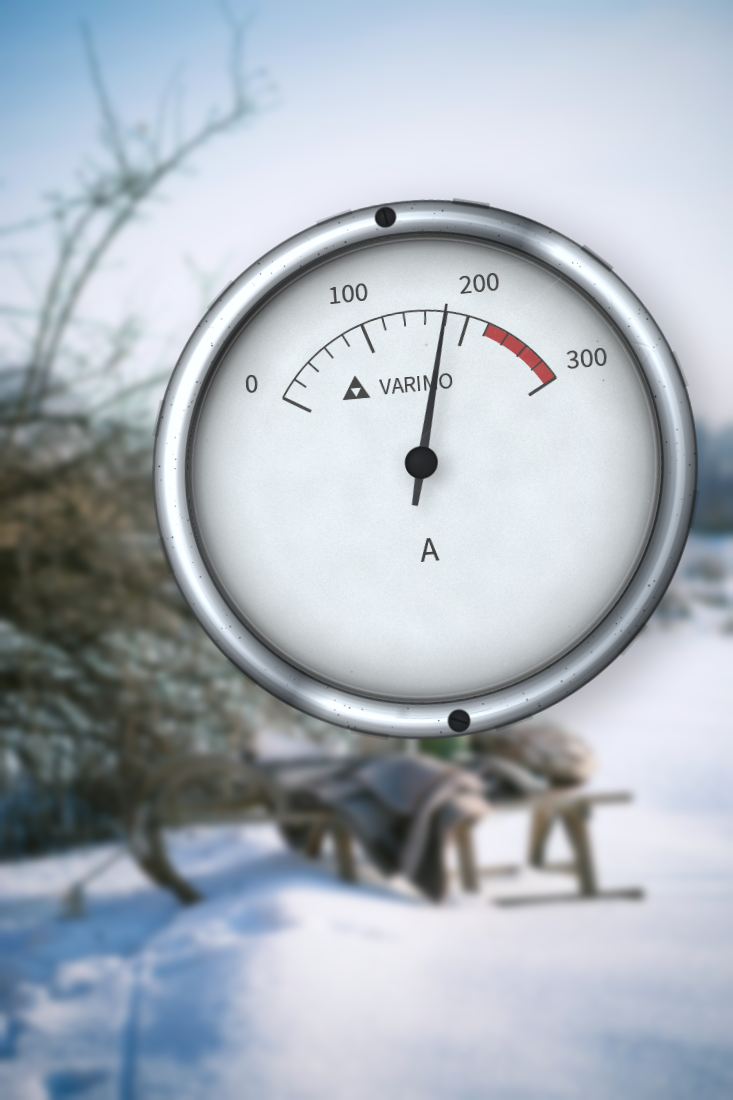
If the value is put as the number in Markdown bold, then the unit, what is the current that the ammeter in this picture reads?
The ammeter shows **180** A
